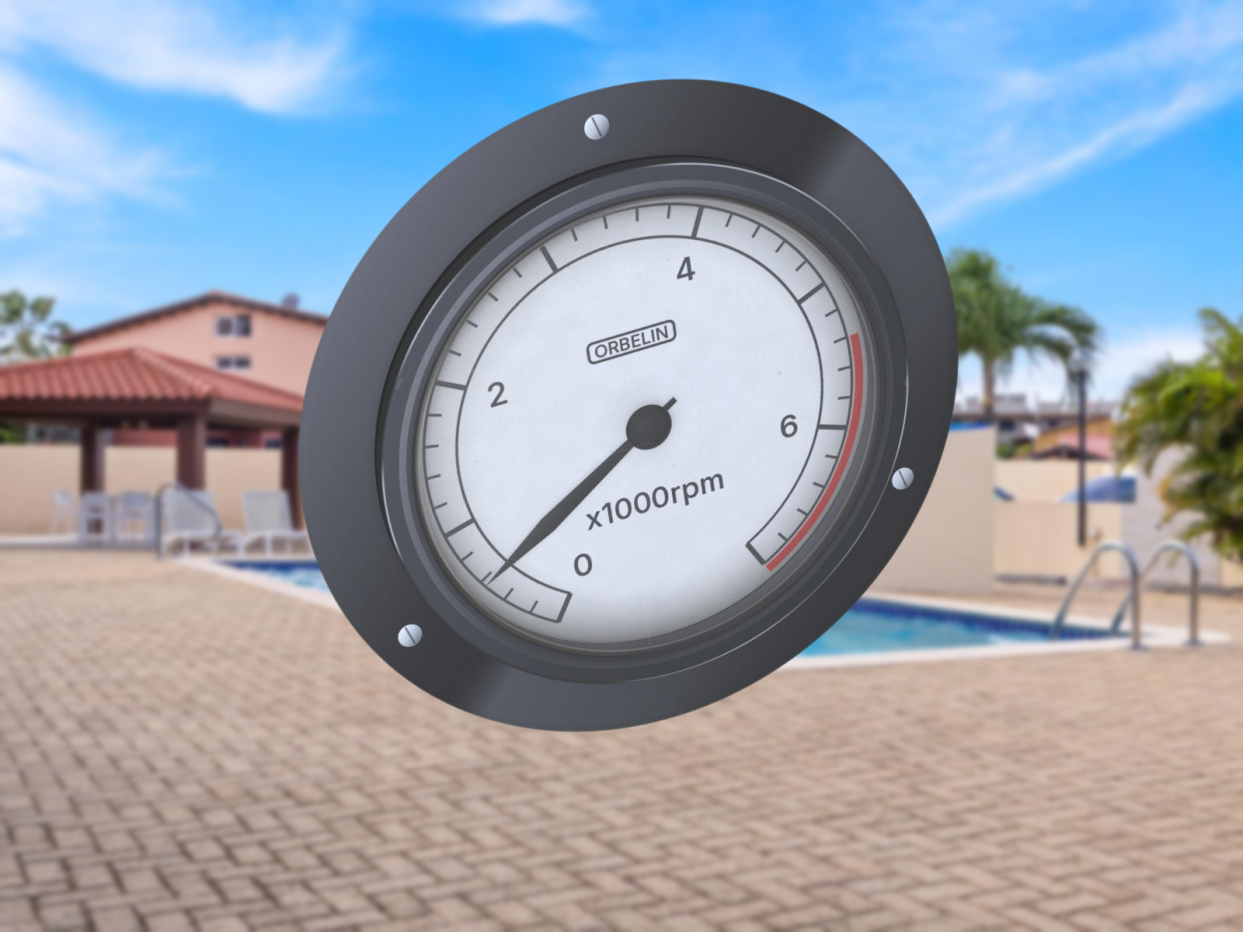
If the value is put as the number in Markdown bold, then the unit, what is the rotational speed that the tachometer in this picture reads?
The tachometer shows **600** rpm
